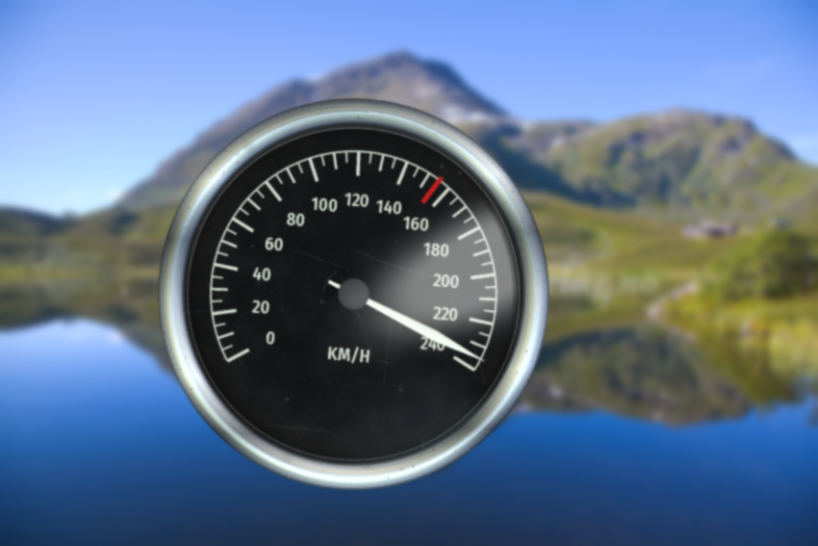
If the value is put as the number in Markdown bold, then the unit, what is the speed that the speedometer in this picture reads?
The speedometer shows **235** km/h
